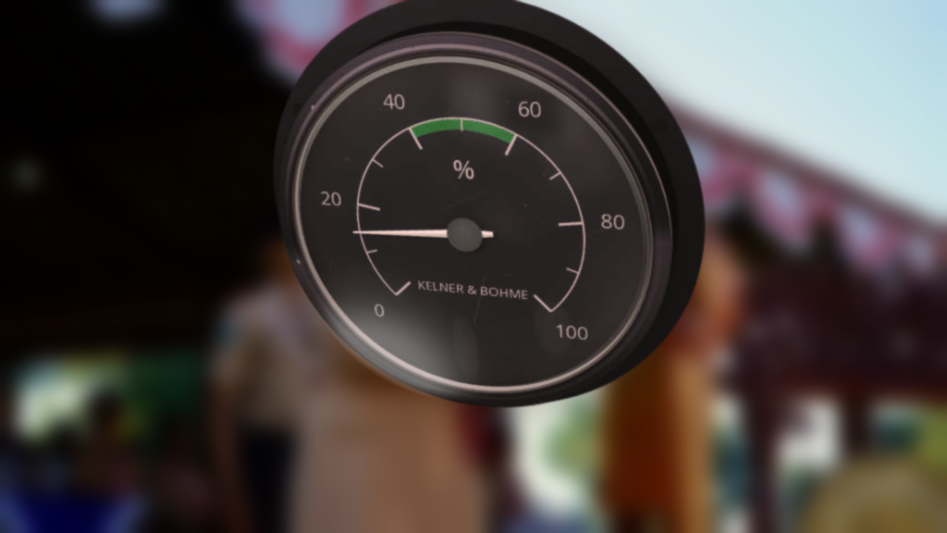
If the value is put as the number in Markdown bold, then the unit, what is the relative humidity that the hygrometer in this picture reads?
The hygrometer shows **15** %
